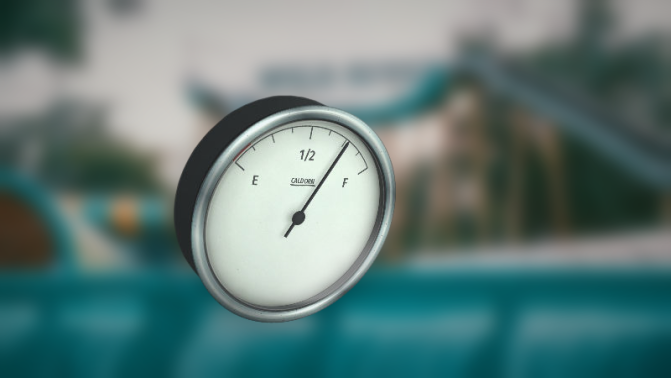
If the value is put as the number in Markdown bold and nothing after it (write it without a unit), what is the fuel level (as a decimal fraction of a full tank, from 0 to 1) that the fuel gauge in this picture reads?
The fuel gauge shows **0.75**
